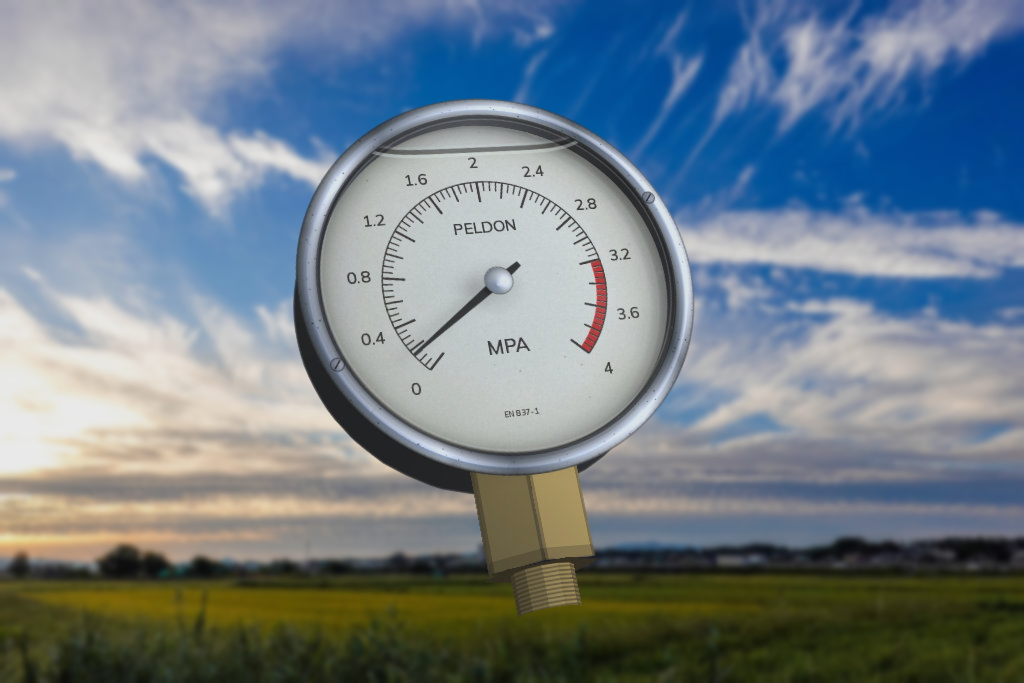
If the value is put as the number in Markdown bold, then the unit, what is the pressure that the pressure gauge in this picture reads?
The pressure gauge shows **0.15** MPa
